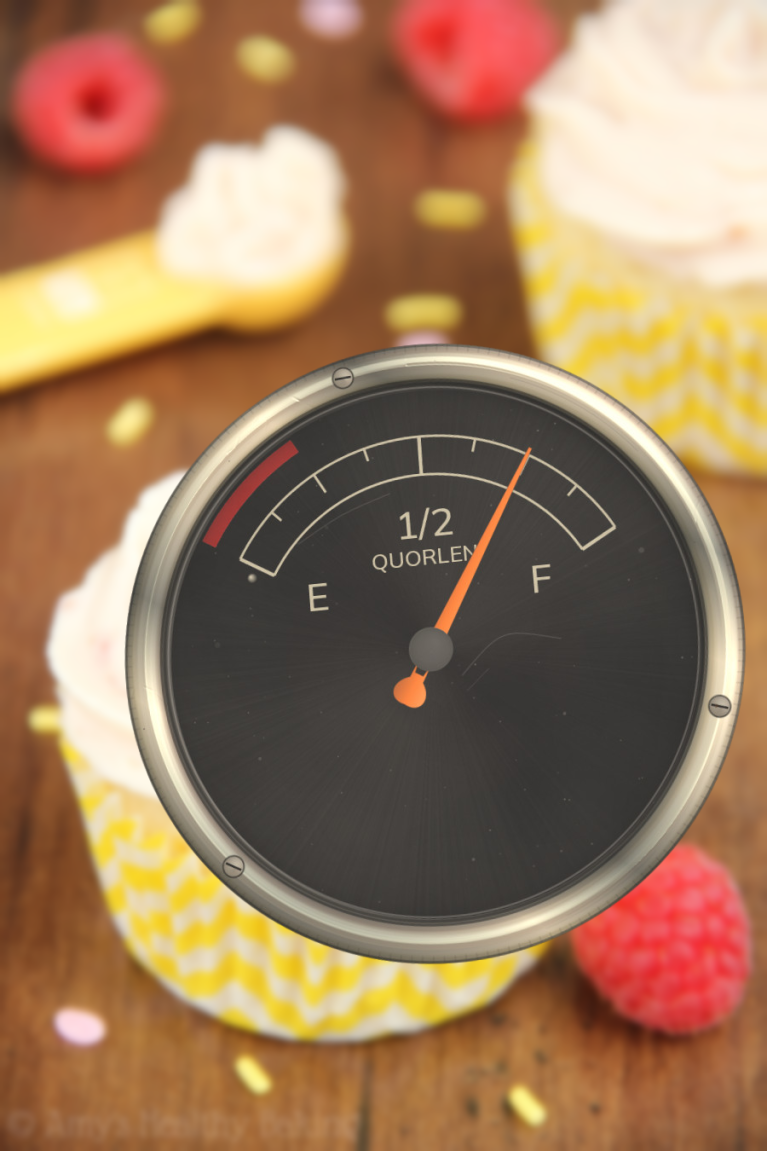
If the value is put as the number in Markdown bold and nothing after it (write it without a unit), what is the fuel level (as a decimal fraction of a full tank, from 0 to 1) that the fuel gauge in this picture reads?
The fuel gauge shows **0.75**
